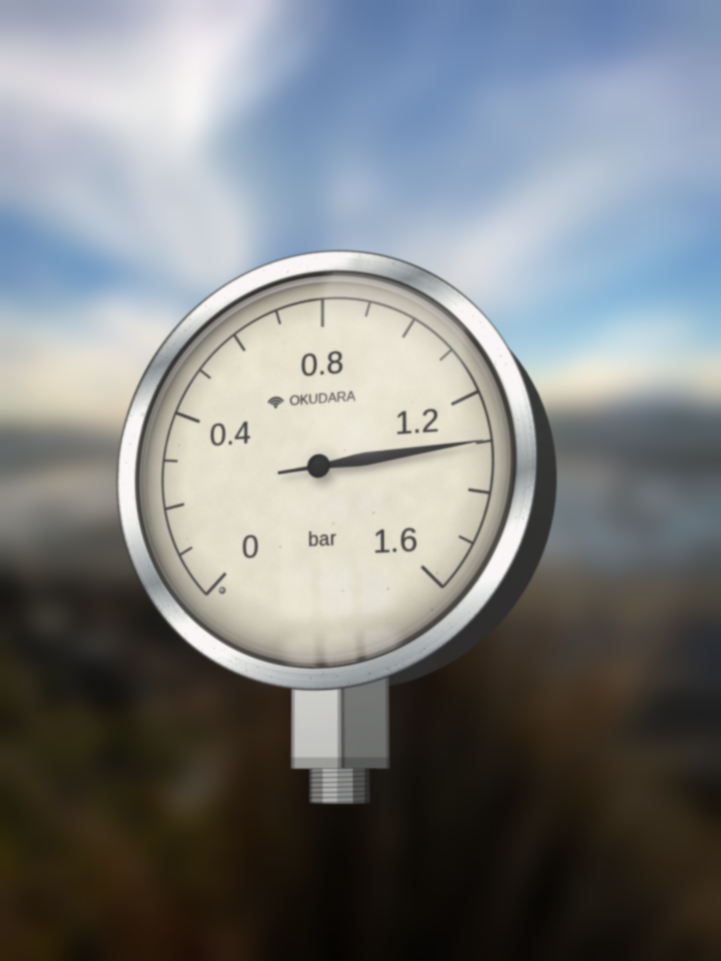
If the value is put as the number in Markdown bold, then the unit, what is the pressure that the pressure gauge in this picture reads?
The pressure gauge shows **1.3** bar
